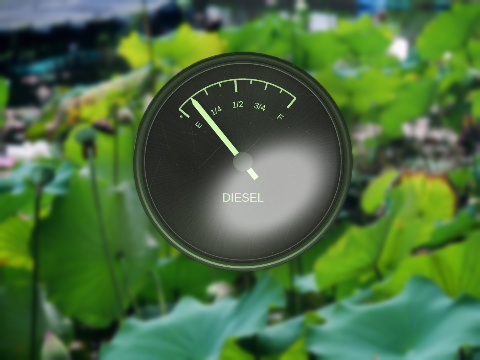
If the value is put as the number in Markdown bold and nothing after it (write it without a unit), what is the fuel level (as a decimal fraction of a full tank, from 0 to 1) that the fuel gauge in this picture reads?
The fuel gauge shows **0.125**
